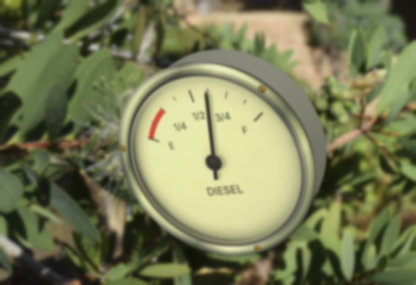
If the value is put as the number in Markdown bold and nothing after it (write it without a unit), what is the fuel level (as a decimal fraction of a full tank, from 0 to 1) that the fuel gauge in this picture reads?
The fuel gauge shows **0.625**
